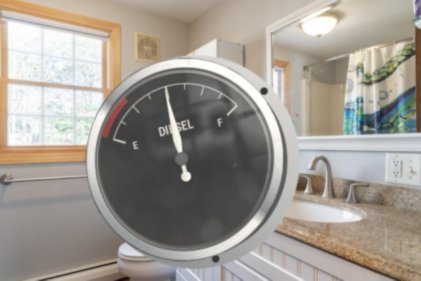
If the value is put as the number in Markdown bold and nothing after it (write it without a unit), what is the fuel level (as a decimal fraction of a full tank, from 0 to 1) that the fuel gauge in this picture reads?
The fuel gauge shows **0.5**
